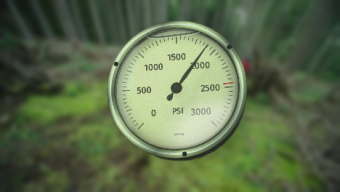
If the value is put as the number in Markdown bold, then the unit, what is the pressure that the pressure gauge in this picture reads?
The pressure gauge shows **1900** psi
